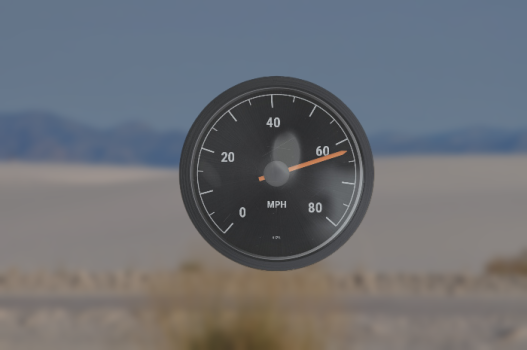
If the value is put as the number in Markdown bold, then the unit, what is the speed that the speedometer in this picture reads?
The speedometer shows **62.5** mph
